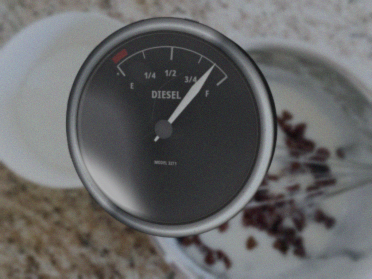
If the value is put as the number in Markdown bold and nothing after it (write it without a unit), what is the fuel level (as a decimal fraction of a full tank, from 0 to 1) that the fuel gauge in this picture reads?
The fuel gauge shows **0.875**
